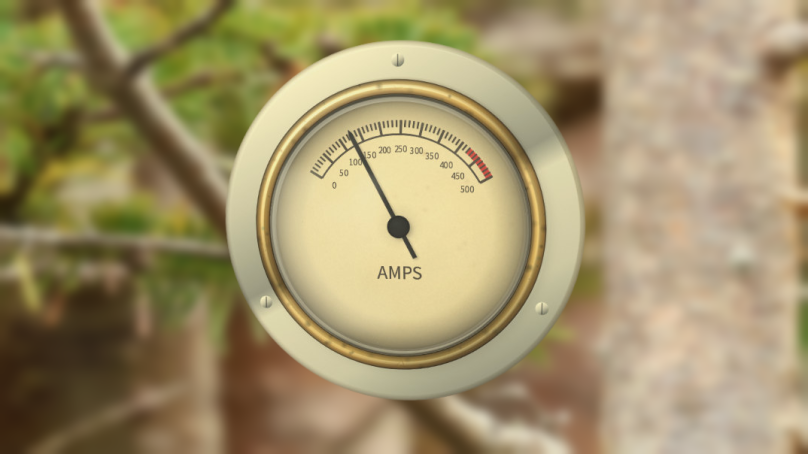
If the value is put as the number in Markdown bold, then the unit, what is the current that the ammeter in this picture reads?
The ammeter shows **130** A
